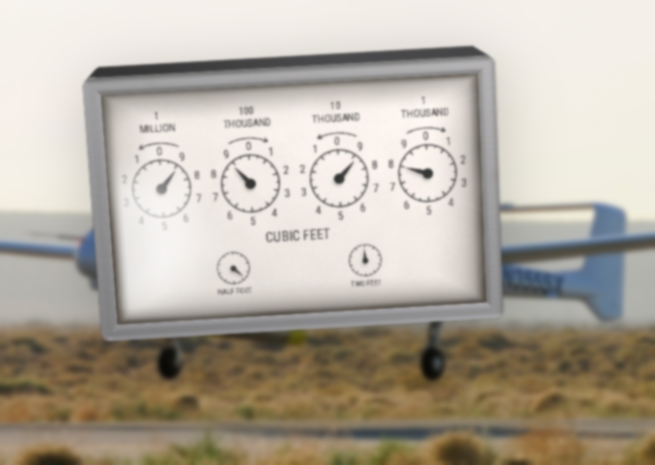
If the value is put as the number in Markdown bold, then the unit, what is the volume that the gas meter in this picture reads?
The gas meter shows **888800** ft³
